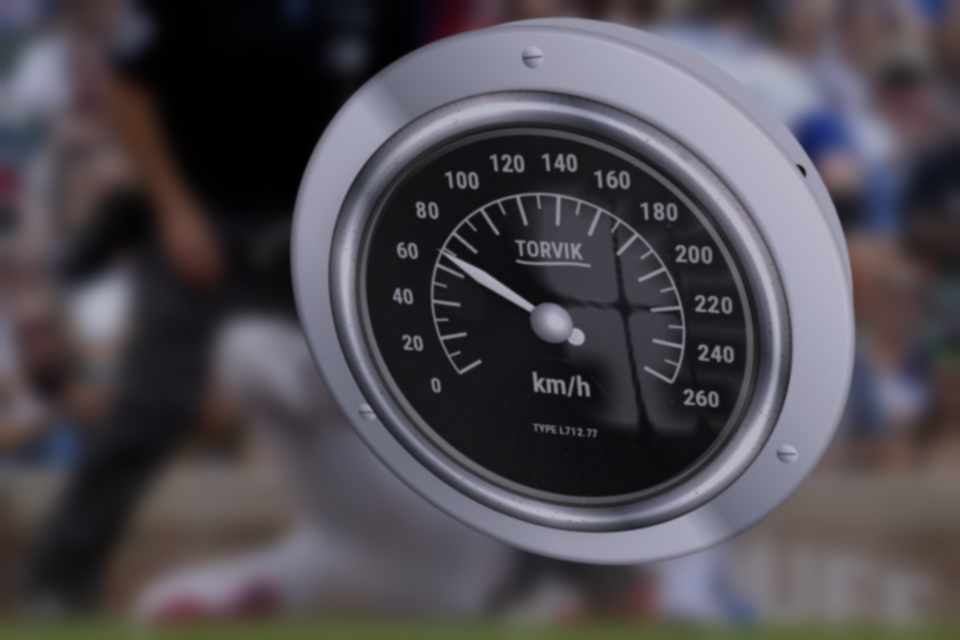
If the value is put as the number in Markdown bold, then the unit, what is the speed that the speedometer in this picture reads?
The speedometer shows **70** km/h
